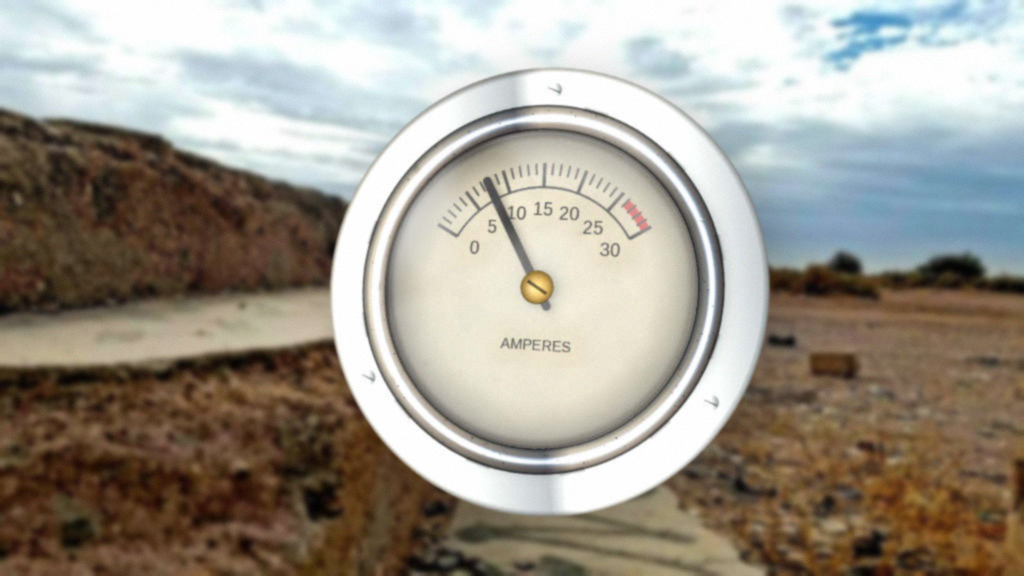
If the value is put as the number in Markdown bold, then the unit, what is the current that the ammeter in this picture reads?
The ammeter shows **8** A
